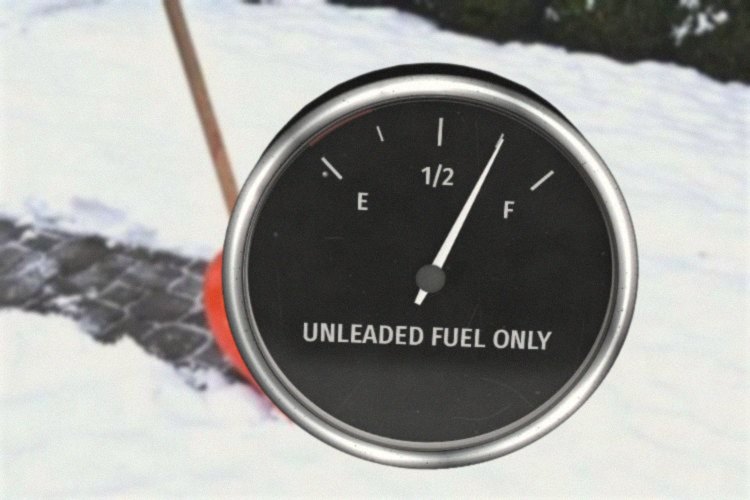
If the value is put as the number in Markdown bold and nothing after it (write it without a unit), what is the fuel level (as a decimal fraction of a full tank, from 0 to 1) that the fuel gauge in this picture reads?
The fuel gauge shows **0.75**
